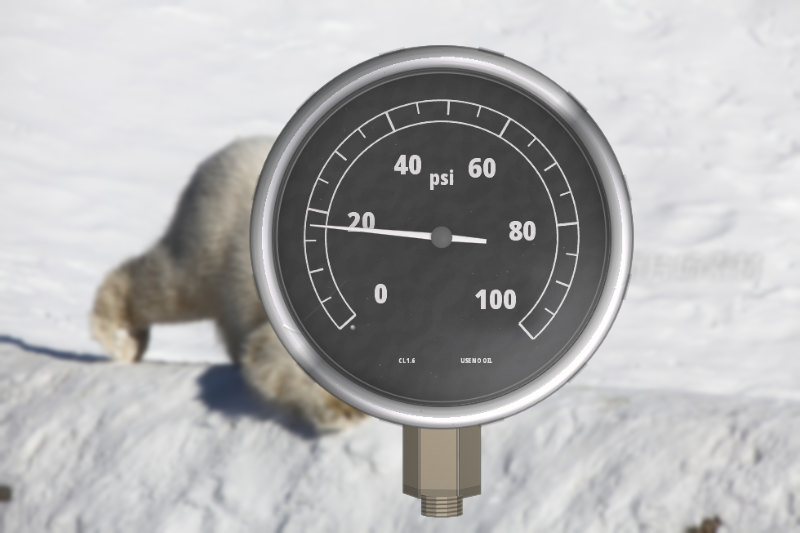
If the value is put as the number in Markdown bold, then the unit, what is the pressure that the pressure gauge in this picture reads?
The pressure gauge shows **17.5** psi
